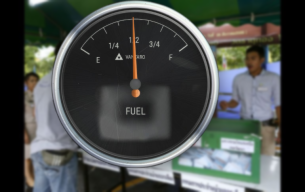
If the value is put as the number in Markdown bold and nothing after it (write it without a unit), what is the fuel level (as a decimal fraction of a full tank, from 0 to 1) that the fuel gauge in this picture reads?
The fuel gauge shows **0.5**
